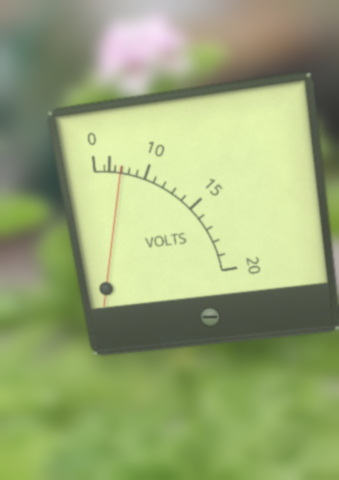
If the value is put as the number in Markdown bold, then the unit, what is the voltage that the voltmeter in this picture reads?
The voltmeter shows **7** V
